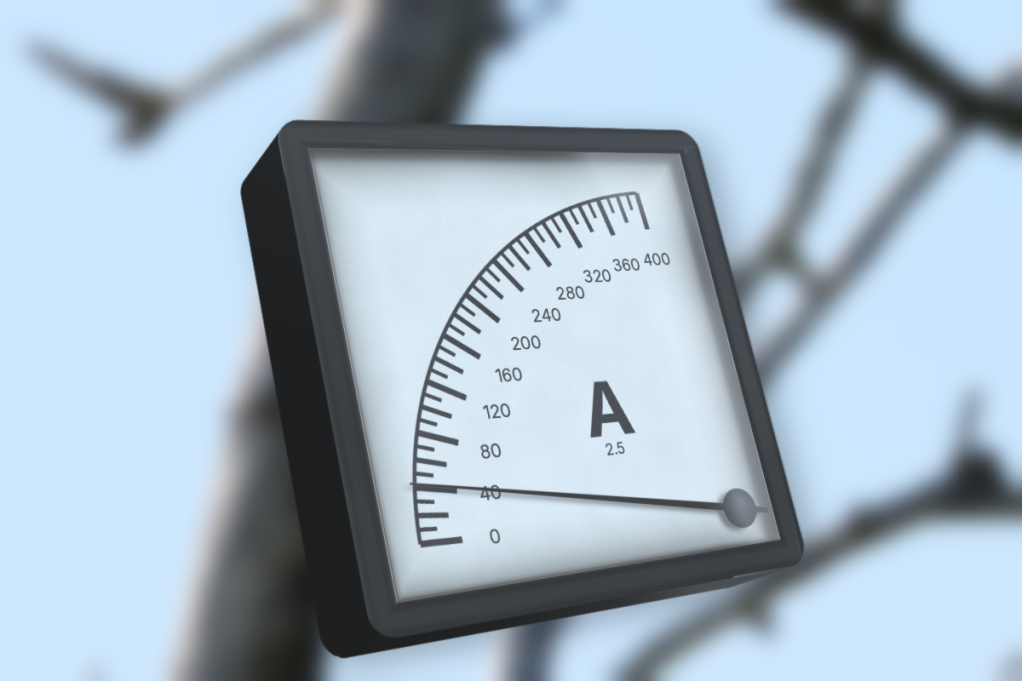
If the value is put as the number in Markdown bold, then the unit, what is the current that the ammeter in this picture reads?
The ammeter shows **40** A
